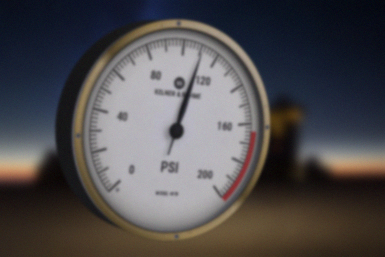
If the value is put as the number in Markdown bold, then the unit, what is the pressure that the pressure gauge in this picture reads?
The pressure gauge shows **110** psi
